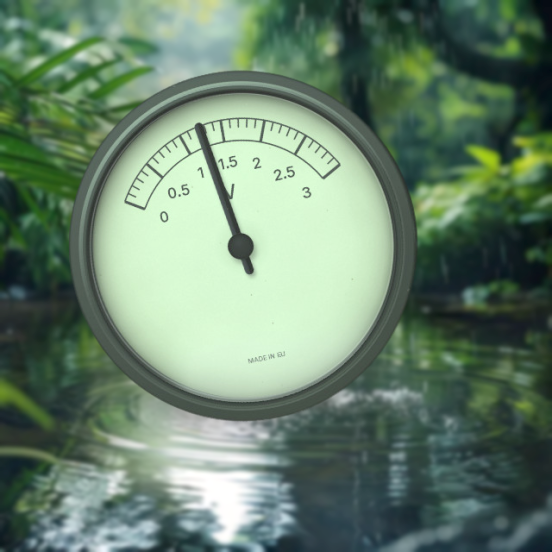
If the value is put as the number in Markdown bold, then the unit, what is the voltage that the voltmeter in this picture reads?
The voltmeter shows **1.25** V
